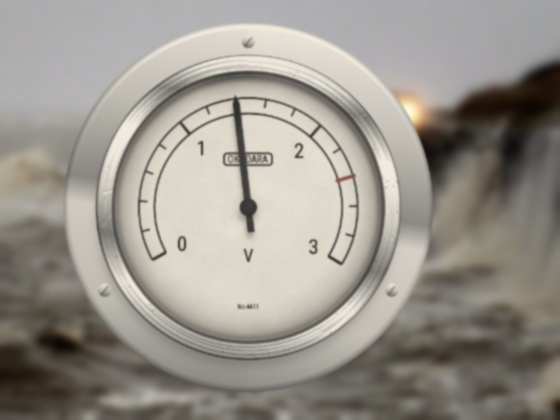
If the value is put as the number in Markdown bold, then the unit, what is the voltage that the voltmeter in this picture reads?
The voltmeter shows **1.4** V
